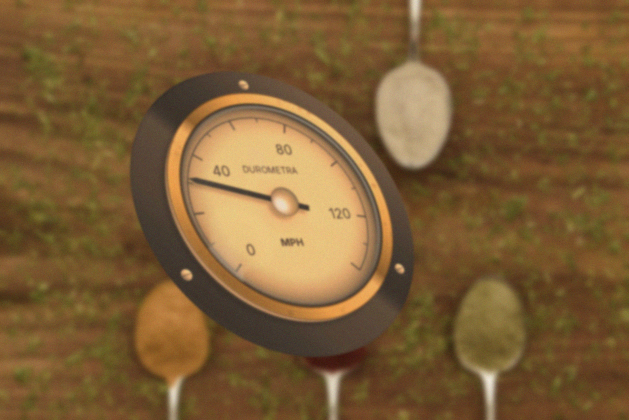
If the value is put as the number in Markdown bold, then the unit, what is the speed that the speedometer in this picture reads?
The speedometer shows **30** mph
